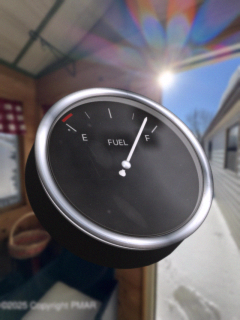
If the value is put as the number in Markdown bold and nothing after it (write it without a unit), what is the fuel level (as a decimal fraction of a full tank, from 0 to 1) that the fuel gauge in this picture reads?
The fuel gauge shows **0.875**
